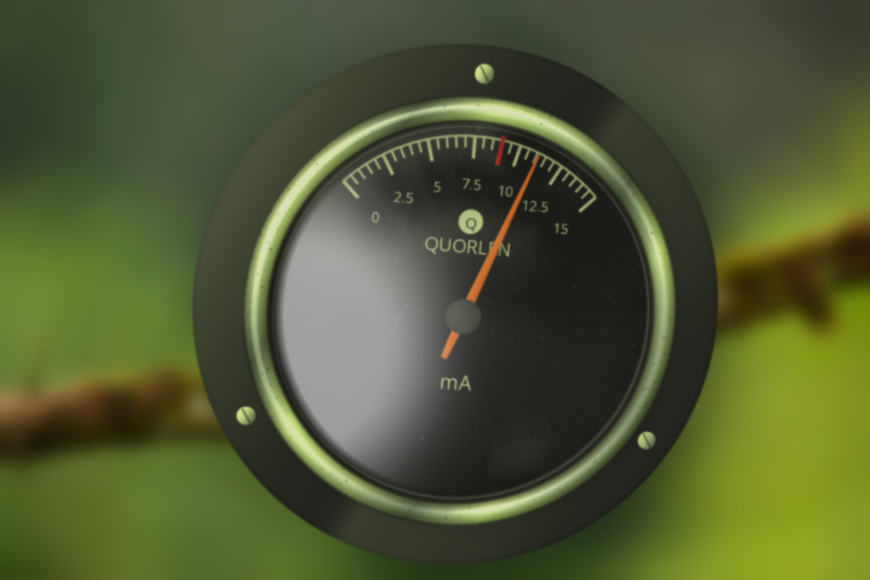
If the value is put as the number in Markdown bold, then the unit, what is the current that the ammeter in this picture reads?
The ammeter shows **11** mA
